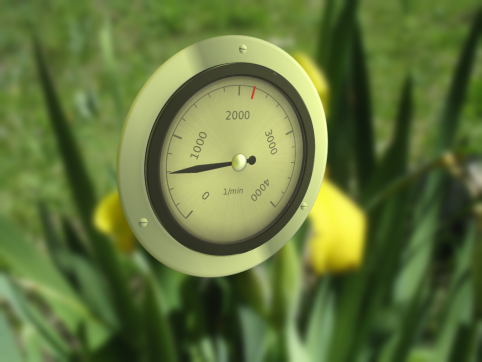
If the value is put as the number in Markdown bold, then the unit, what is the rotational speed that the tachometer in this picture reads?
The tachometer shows **600** rpm
